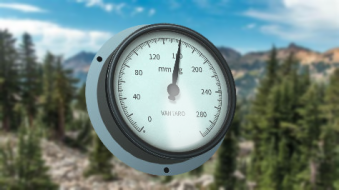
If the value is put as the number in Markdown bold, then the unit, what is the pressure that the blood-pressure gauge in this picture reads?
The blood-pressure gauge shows **160** mmHg
